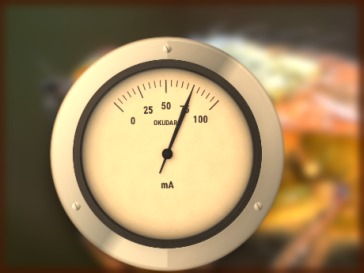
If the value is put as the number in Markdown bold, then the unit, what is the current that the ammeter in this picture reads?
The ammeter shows **75** mA
